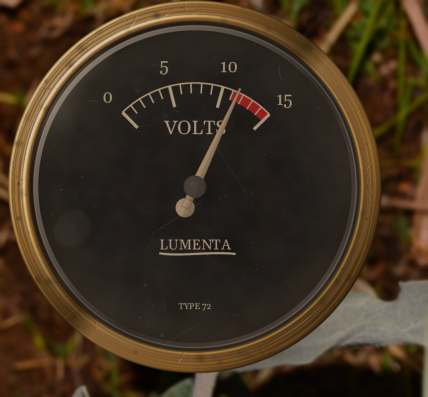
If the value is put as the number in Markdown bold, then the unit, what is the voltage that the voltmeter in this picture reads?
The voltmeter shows **11.5** V
